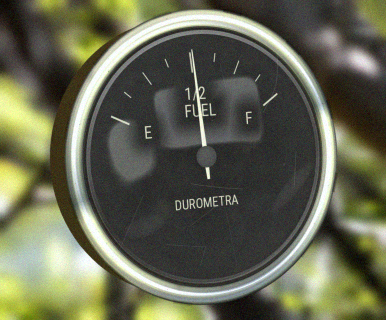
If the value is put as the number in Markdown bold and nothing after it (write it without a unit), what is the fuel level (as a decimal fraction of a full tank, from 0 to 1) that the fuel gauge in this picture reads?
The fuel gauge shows **0.5**
